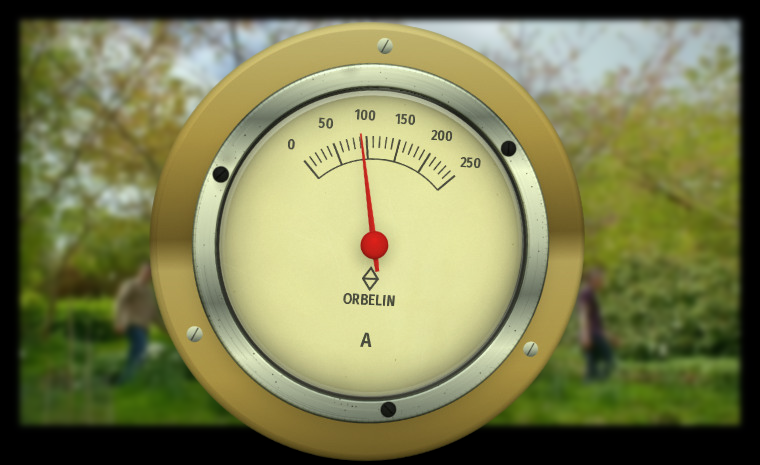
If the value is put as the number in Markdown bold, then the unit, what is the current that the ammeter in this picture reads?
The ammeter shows **90** A
